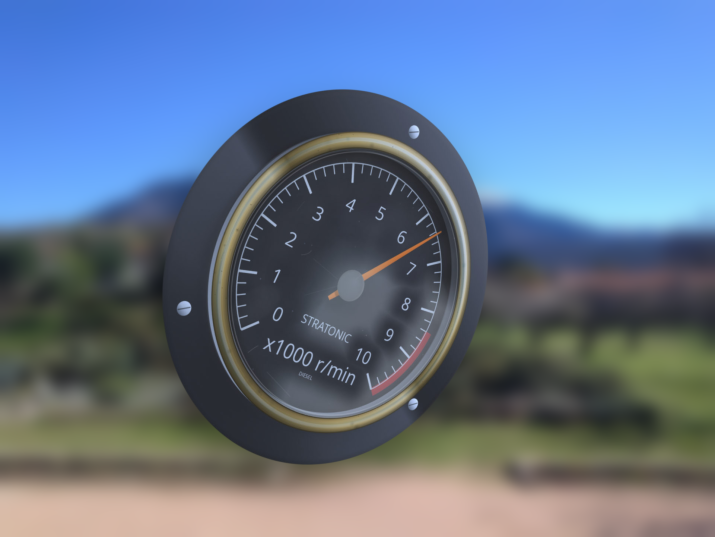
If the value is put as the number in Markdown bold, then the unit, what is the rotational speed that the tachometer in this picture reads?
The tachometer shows **6400** rpm
